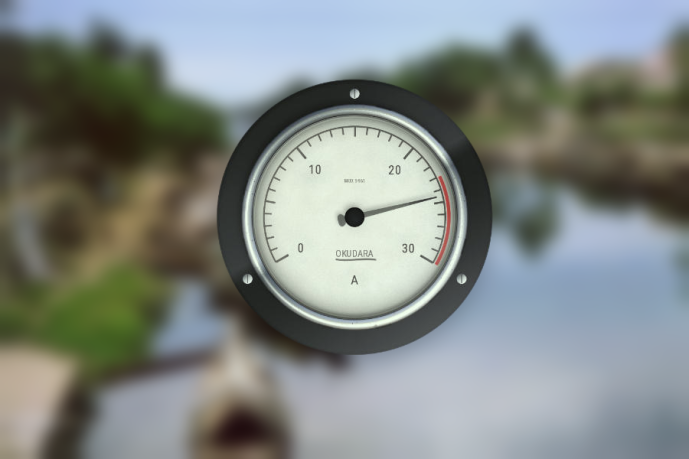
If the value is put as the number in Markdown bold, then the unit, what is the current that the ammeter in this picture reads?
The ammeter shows **24.5** A
